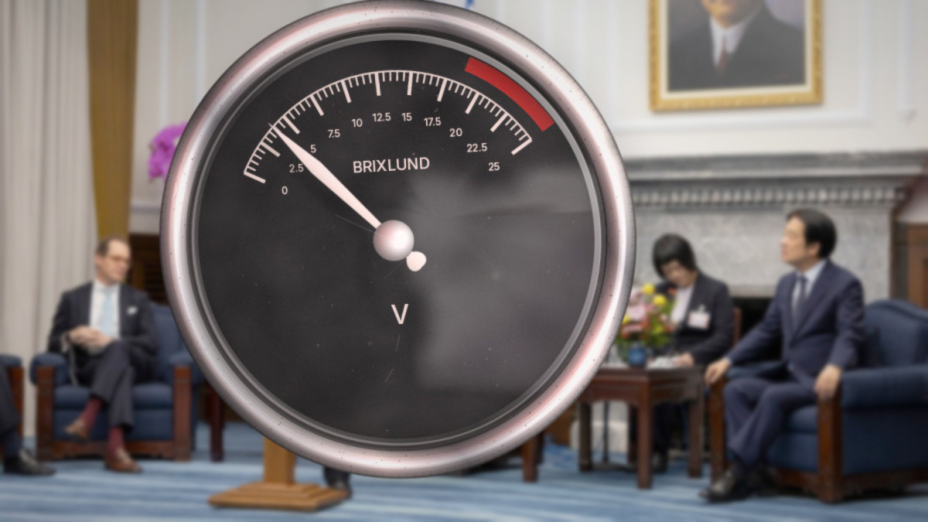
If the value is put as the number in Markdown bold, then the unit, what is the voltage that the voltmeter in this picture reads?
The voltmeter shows **4** V
